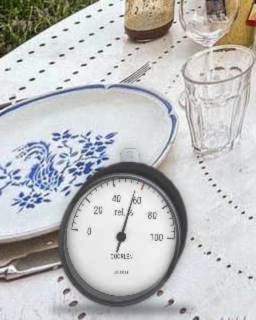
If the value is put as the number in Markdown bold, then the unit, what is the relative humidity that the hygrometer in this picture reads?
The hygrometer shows **56** %
